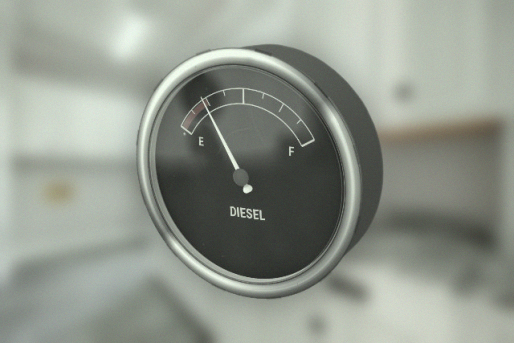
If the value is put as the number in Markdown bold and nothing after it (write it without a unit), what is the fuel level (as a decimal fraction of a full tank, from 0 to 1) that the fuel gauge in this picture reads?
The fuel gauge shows **0.25**
